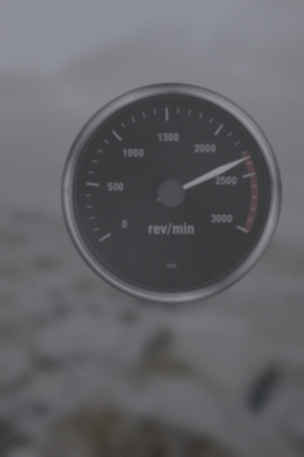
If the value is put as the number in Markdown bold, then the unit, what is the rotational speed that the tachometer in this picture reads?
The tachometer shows **2350** rpm
